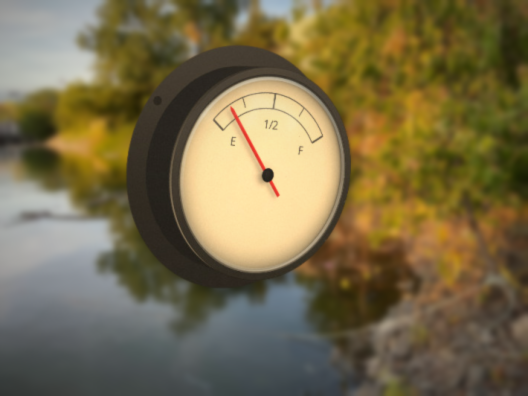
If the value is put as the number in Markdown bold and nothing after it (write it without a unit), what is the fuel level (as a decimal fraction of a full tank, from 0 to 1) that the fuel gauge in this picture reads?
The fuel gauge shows **0.125**
